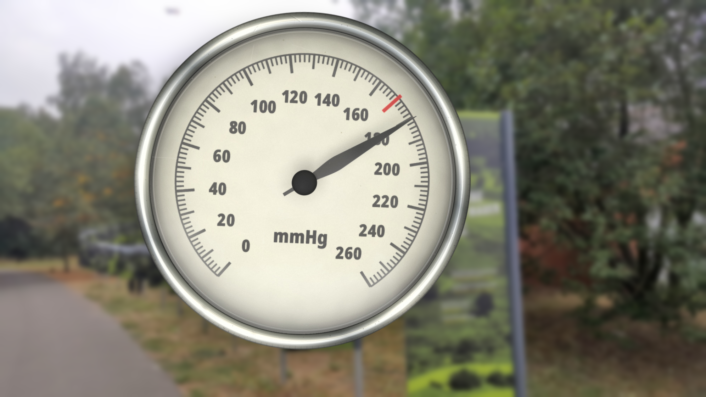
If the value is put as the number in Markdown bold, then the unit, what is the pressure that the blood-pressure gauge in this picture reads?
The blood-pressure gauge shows **180** mmHg
